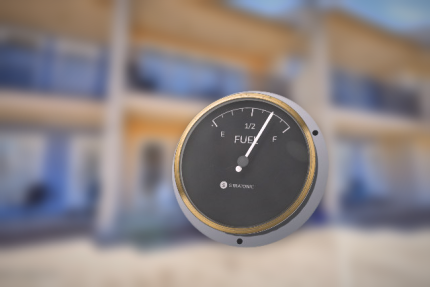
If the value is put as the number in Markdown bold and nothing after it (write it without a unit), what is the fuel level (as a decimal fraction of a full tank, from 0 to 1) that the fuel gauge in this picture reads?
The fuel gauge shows **0.75**
